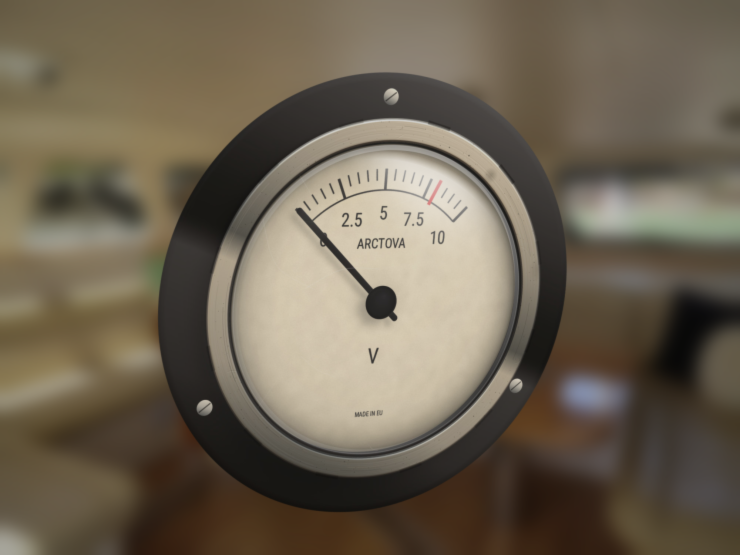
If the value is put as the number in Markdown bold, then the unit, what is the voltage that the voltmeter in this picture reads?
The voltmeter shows **0** V
